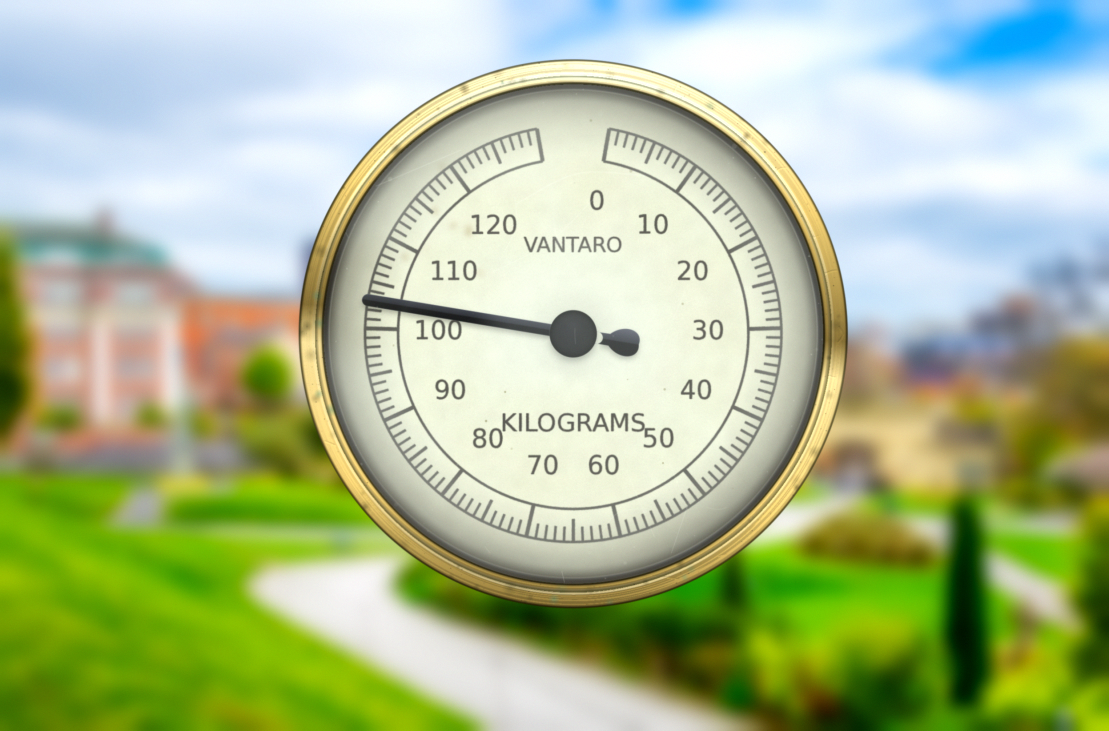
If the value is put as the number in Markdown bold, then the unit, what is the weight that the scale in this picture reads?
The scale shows **103** kg
